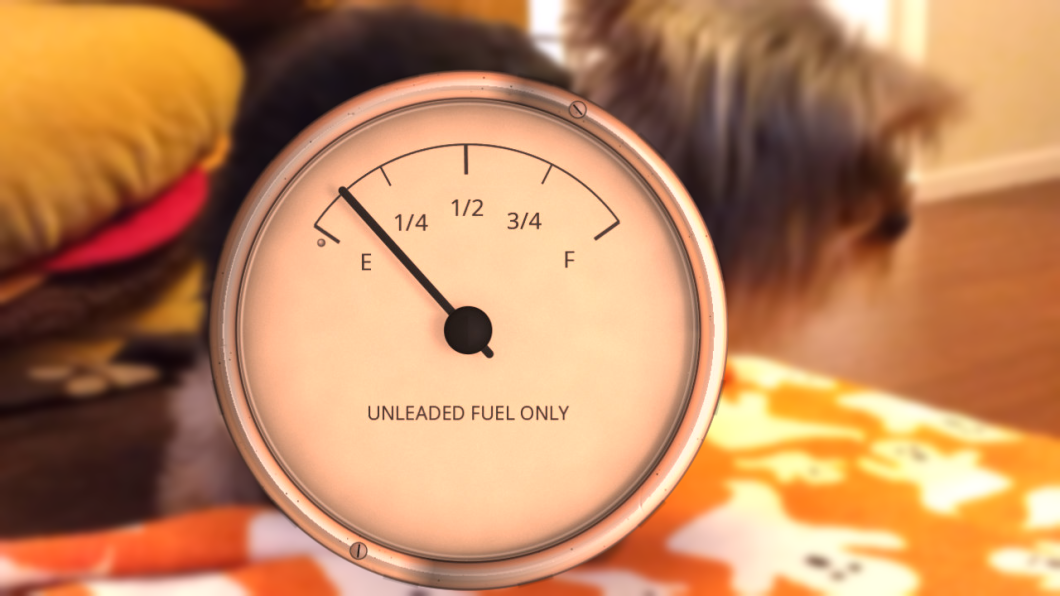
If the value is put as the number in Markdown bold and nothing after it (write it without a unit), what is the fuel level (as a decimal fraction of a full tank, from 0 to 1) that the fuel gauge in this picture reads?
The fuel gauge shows **0.125**
